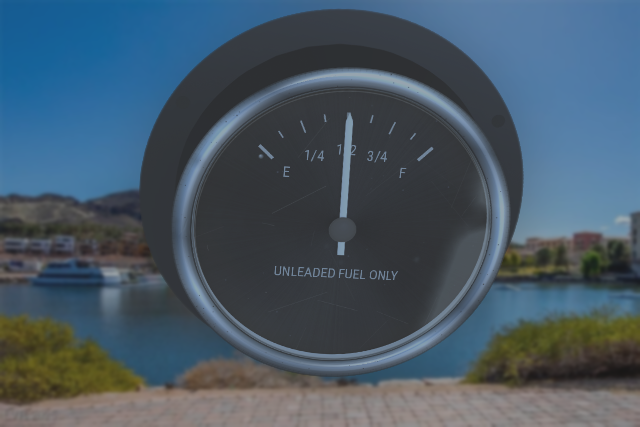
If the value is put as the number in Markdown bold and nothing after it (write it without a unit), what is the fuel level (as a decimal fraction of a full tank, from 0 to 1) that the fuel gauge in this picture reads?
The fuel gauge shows **0.5**
